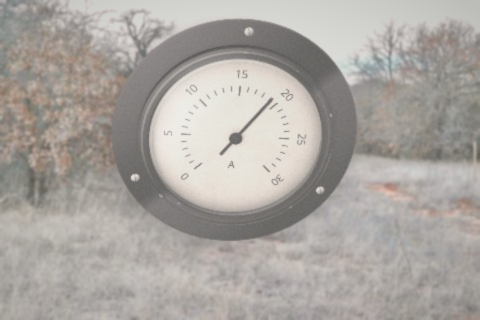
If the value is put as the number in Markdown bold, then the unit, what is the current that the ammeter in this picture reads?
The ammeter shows **19** A
